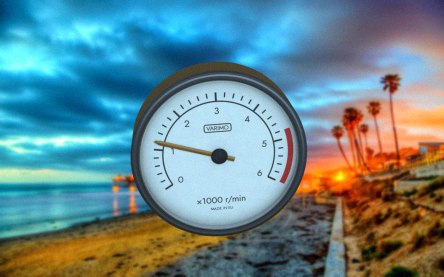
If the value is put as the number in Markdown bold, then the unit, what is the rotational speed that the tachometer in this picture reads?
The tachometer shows **1200** rpm
